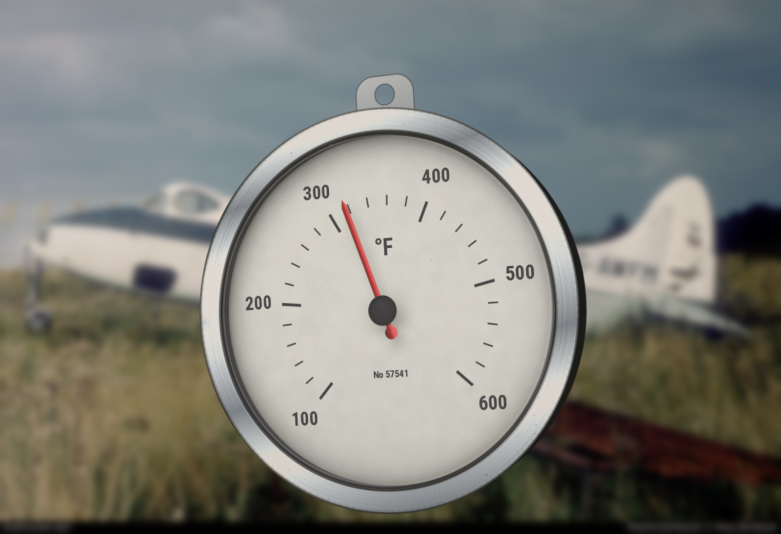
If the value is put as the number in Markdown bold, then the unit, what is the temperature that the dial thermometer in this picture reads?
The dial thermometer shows **320** °F
